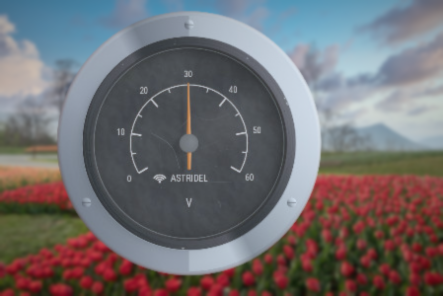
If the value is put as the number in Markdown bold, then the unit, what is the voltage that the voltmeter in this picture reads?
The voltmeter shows **30** V
